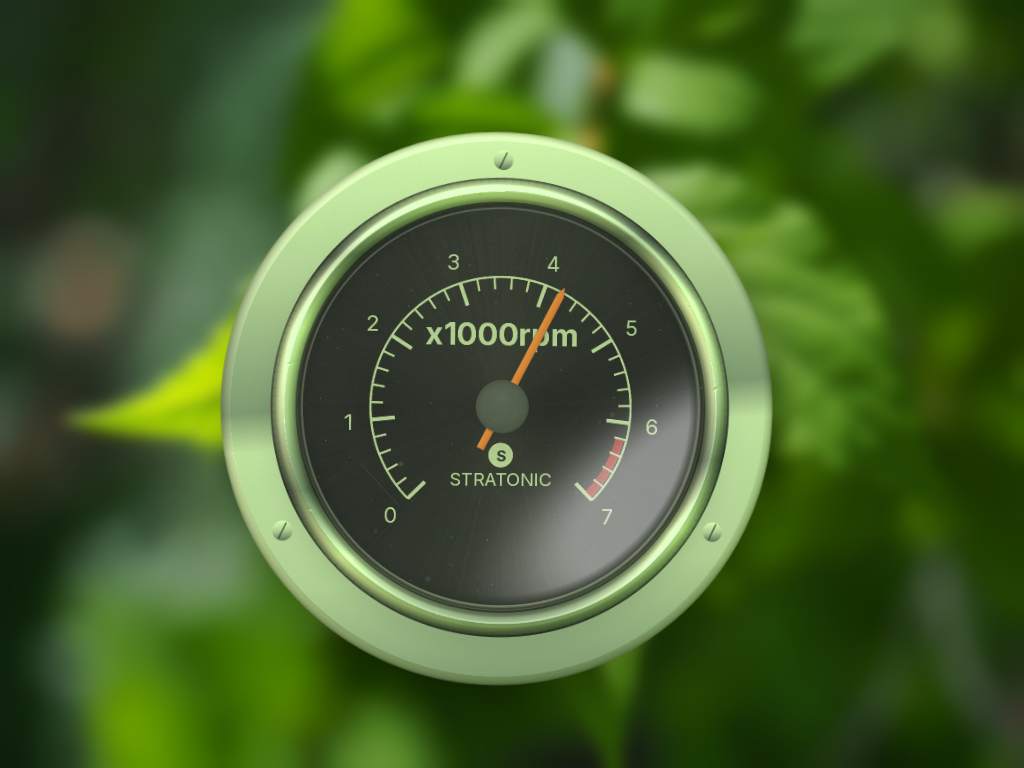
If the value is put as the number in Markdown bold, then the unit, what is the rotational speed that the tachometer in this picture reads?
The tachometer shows **4200** rpm
